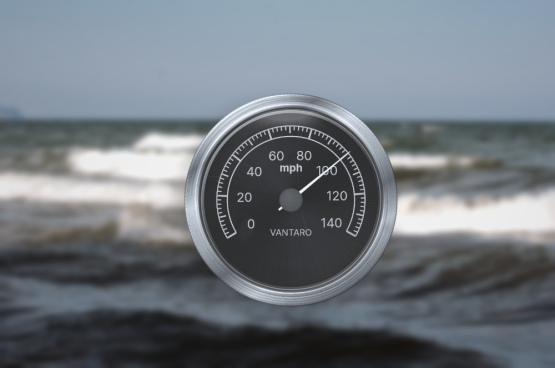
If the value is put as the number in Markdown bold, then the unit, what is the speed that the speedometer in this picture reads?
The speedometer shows **100** mph
